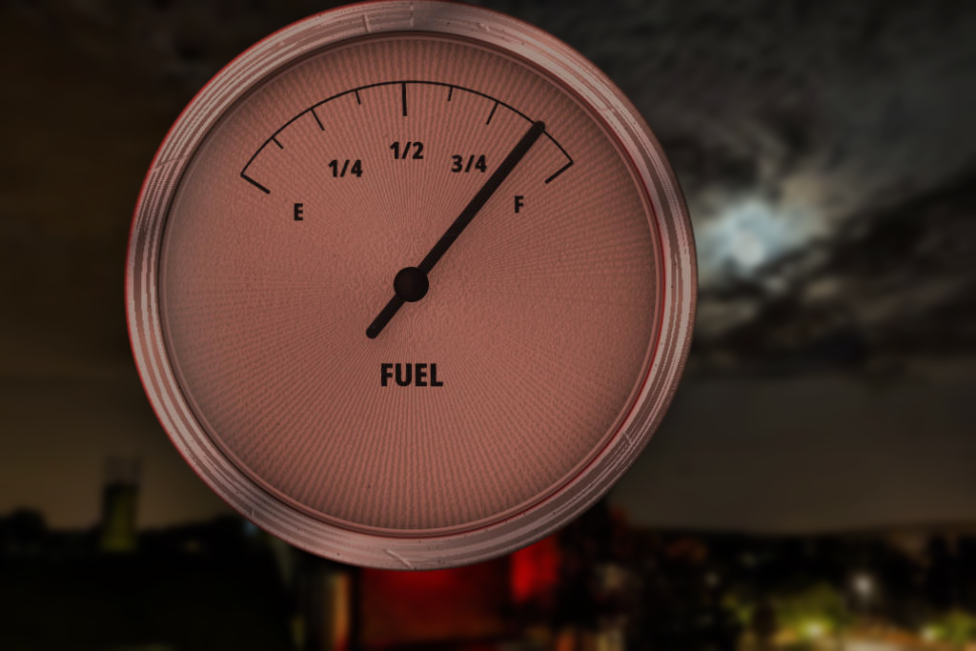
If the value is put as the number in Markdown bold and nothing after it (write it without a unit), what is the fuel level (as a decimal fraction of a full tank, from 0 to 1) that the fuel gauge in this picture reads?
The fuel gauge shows **0.875**
